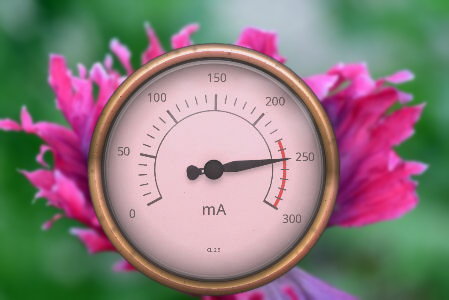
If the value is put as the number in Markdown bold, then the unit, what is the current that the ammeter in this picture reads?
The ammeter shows **250** mA
